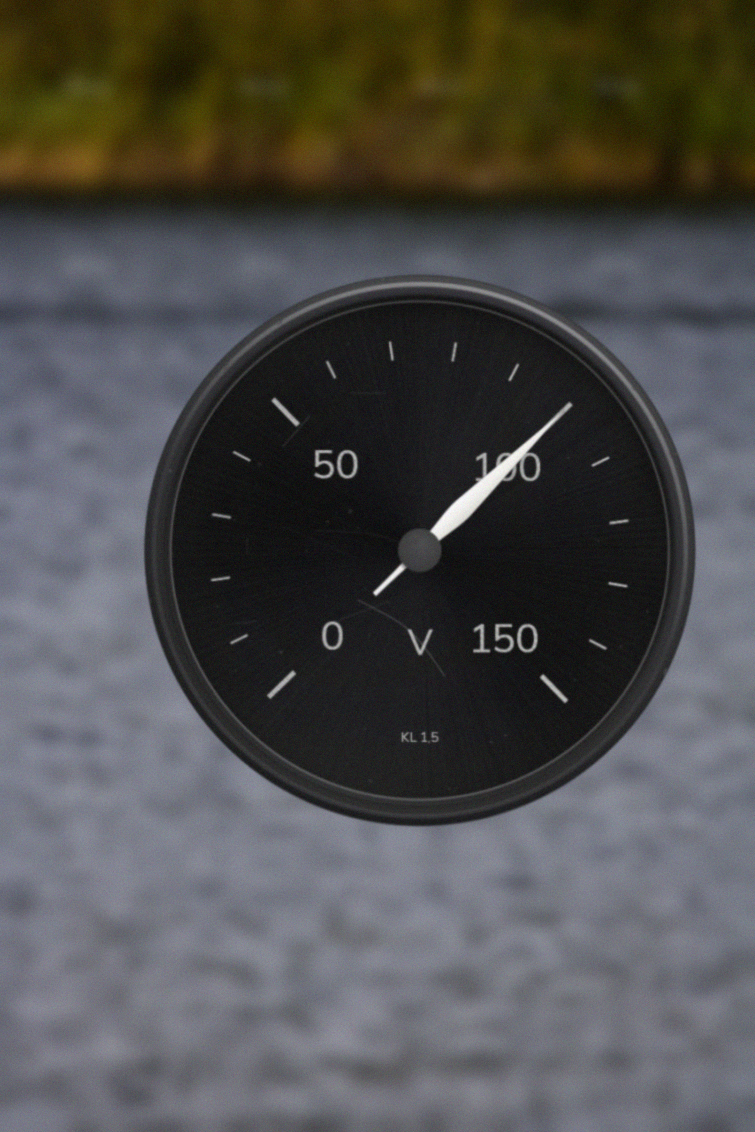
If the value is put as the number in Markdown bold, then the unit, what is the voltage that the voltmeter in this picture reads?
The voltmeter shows **100** V
